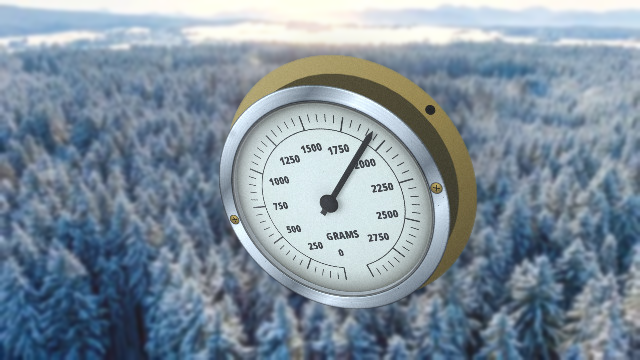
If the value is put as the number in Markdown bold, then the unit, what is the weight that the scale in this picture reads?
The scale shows **1925** g
